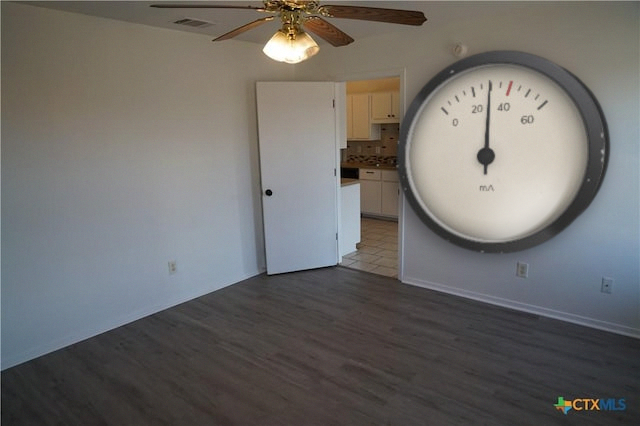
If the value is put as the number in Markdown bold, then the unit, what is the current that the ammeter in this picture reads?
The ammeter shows **30** mA
